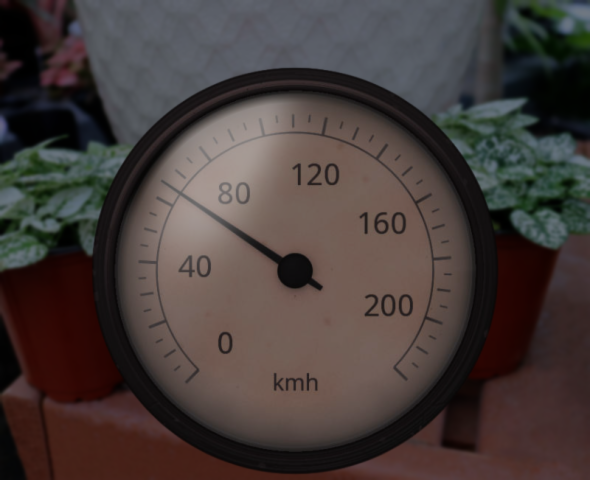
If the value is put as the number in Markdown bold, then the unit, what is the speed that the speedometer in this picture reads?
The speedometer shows **65** km/h
